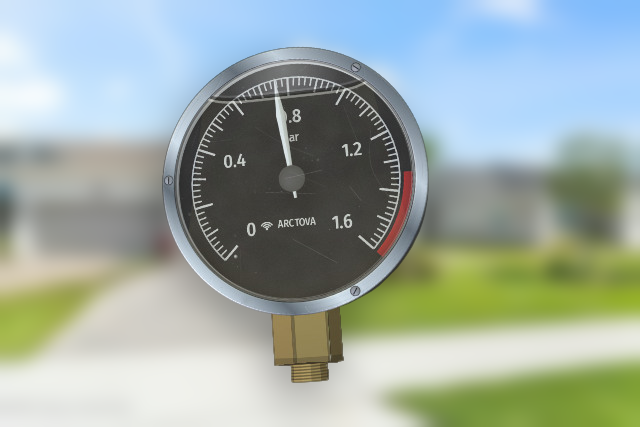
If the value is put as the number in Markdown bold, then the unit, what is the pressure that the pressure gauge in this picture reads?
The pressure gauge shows **0.76** bar
